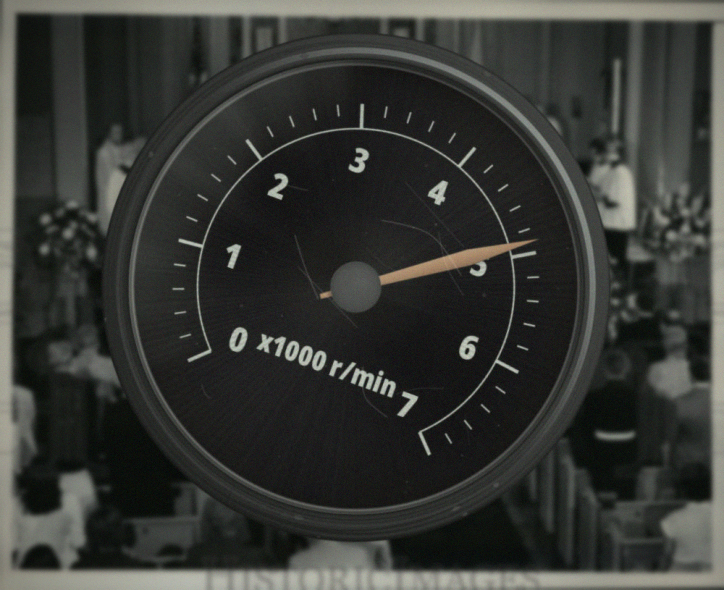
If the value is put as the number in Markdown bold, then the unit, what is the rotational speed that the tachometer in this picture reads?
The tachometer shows **4900** rpm
